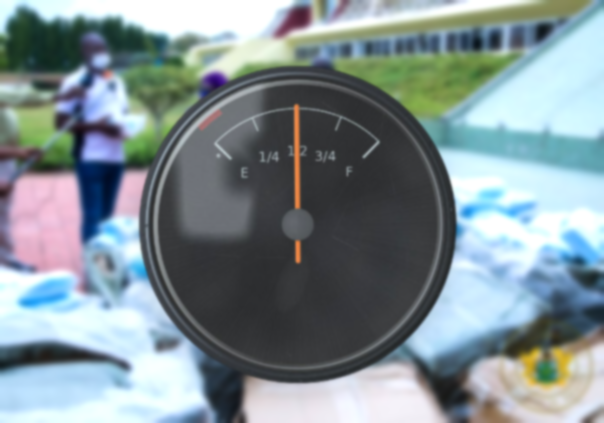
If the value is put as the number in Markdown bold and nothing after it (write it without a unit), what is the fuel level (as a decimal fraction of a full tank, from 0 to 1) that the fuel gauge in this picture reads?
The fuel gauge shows **0.5**
